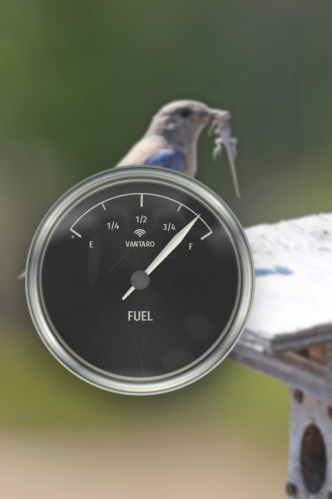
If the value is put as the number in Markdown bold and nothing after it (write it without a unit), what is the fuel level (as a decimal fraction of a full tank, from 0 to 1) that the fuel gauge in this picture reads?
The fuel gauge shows **0.875**
